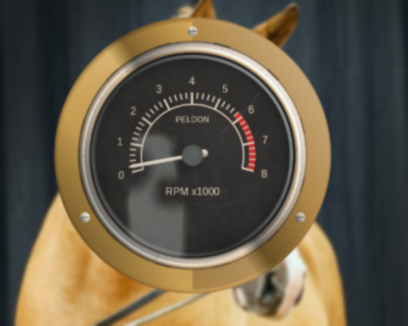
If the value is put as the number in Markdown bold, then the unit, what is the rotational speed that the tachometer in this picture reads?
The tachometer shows **200** rpm
